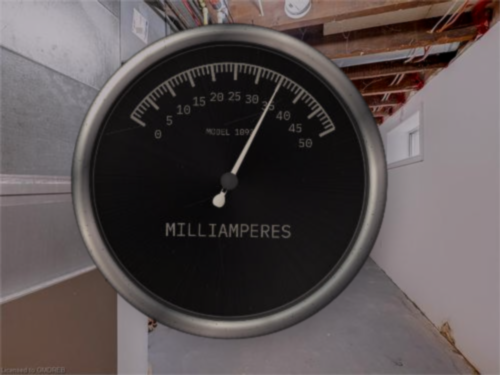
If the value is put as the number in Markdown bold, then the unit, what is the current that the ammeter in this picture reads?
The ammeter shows **35** mA
